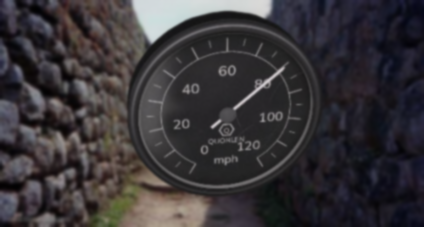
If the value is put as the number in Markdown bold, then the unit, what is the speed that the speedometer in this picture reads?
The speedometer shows **80** mph
